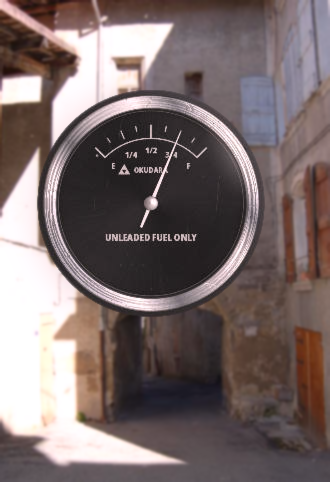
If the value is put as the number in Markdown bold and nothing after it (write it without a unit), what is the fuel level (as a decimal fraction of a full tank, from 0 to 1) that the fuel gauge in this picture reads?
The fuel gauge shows **0.75**
